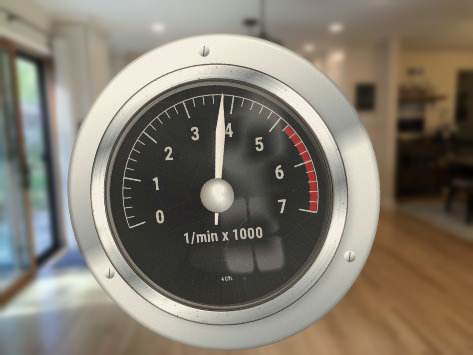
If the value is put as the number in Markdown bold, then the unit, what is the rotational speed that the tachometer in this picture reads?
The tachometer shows **3800** rpm
